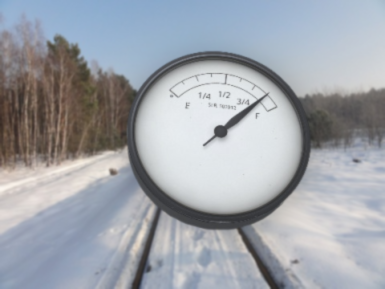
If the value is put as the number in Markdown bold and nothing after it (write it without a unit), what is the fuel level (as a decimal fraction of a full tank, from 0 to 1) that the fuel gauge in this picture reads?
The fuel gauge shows **0.875**
